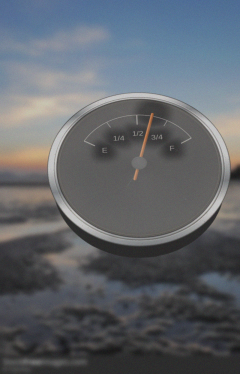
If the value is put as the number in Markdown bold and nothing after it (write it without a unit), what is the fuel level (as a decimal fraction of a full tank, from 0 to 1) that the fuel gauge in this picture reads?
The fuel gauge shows **0.625**
